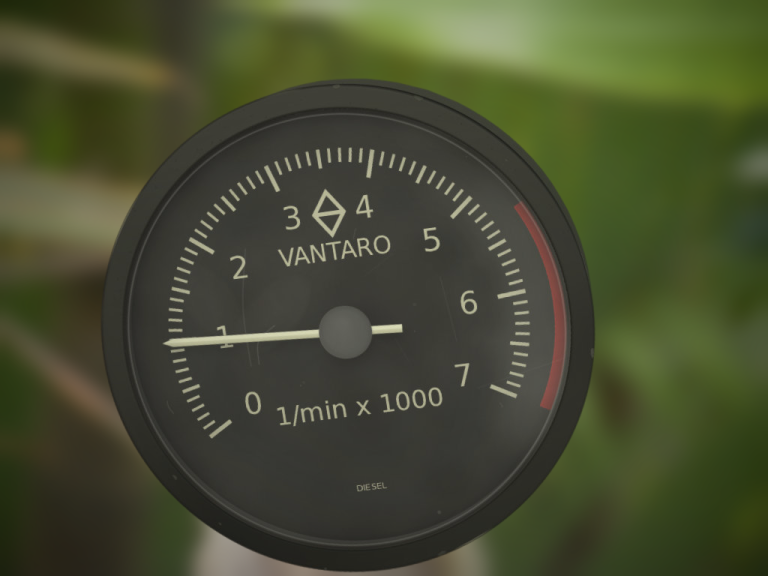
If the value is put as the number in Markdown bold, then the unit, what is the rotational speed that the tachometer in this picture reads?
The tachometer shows **1000** rpm
